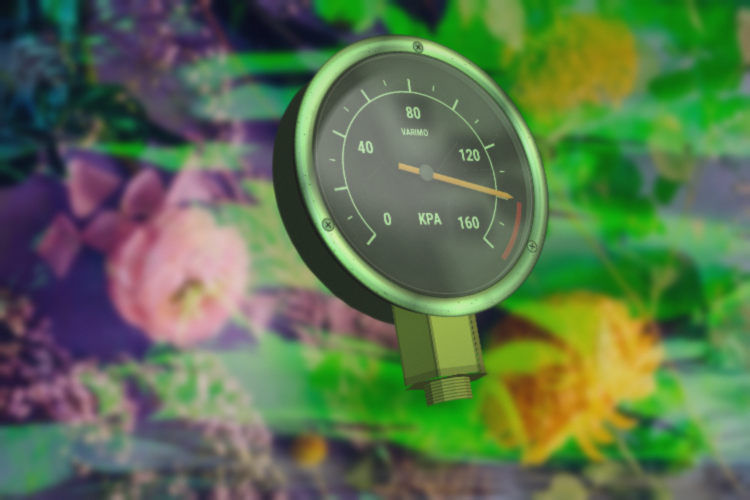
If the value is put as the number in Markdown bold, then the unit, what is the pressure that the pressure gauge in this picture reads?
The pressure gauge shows **140** kPa
